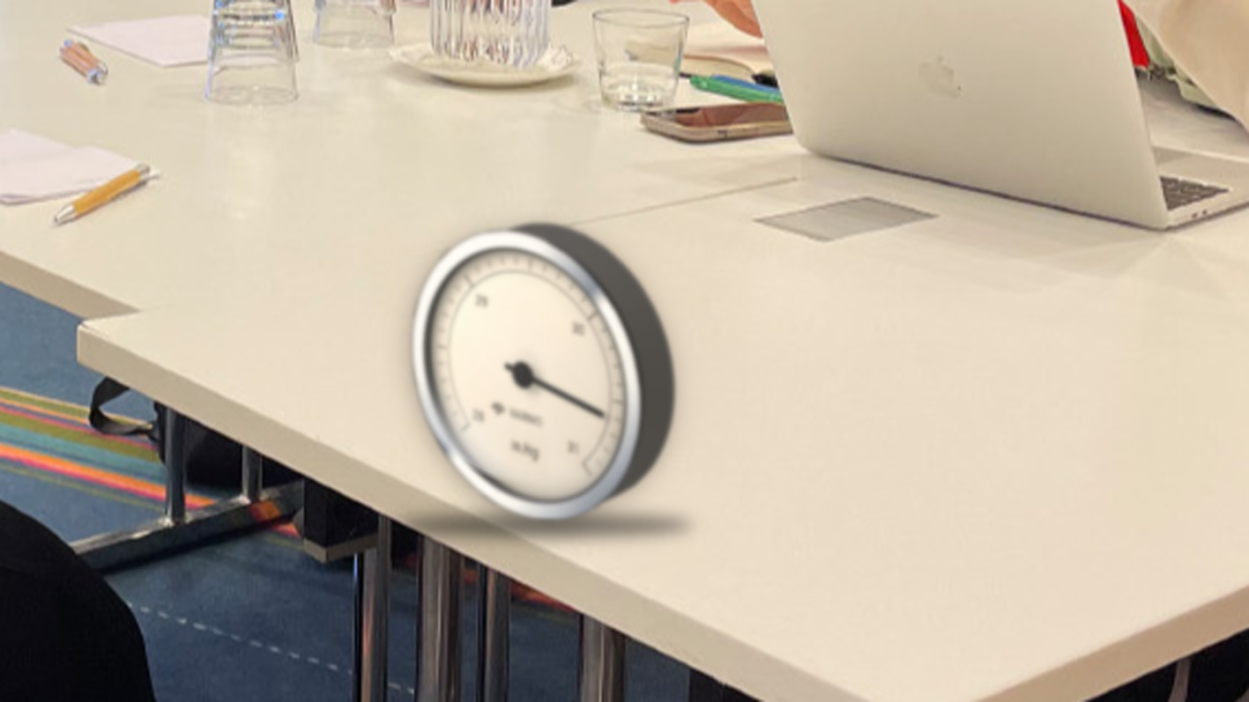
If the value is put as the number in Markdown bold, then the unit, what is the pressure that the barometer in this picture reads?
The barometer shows **30.6** inHg
